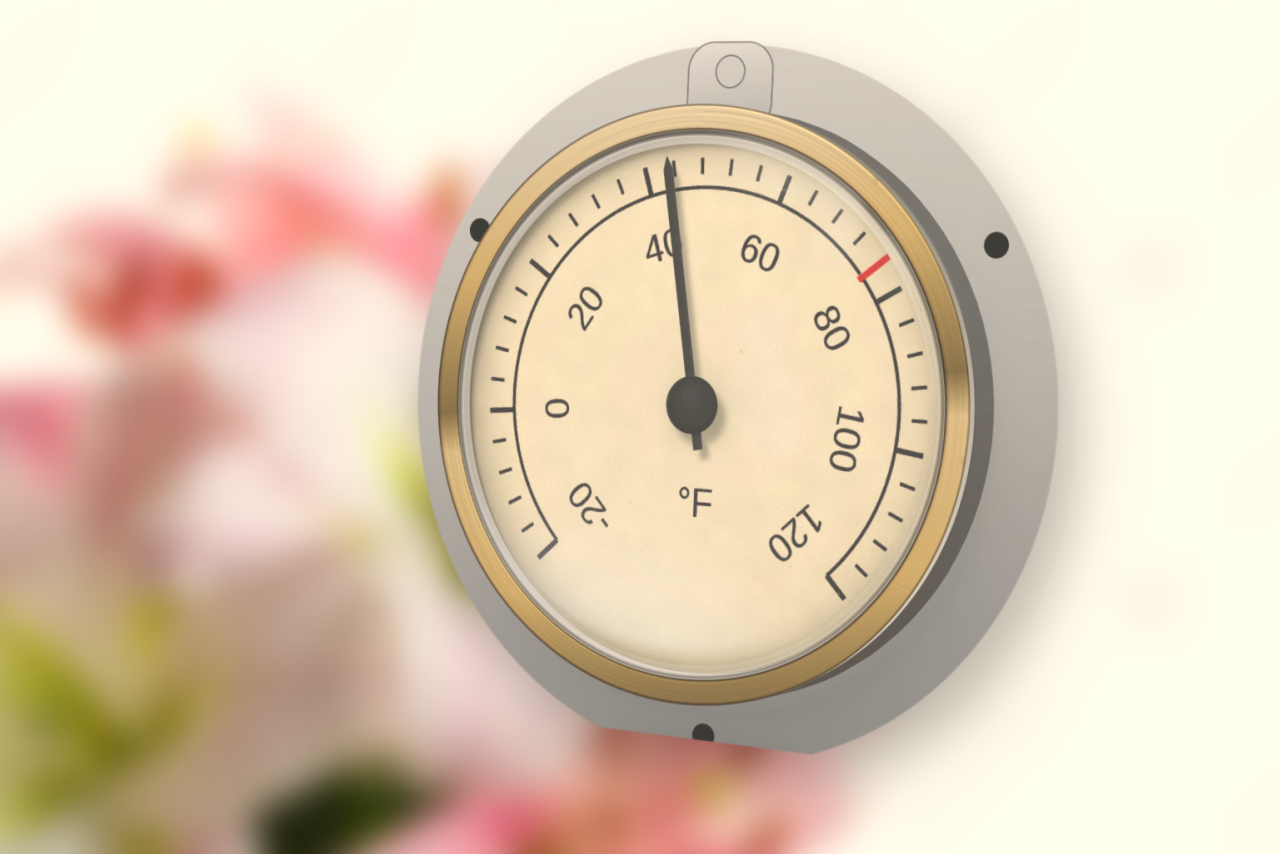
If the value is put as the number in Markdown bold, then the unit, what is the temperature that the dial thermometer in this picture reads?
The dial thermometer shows **44** °F
